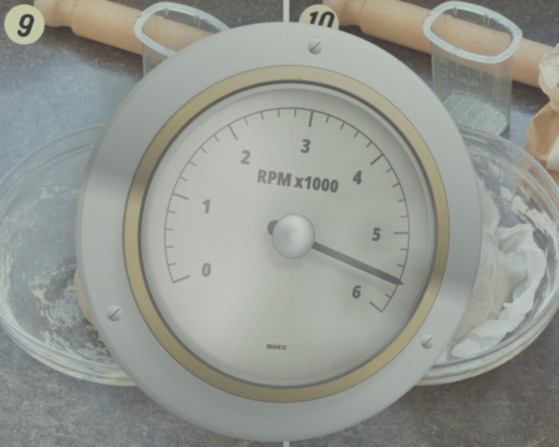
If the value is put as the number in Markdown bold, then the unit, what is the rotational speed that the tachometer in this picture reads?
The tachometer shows **5600** rpm
